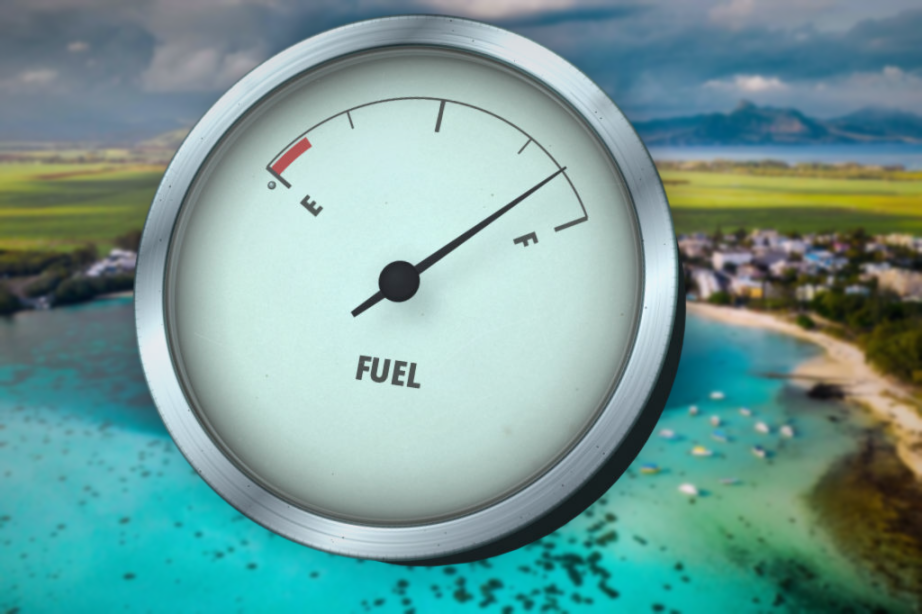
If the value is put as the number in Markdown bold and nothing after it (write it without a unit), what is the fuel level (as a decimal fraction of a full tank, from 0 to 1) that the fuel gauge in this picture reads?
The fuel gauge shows **0.875**
